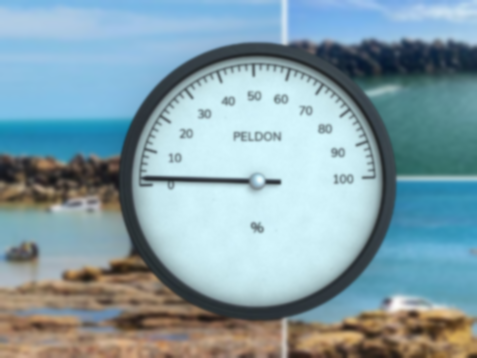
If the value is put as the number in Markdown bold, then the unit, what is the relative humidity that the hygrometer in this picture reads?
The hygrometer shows **2** %
